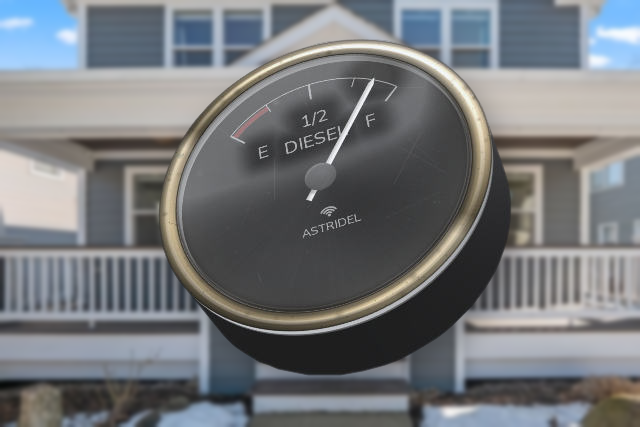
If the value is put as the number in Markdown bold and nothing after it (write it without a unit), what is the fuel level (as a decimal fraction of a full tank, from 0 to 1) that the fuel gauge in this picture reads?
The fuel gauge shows **0.875**
